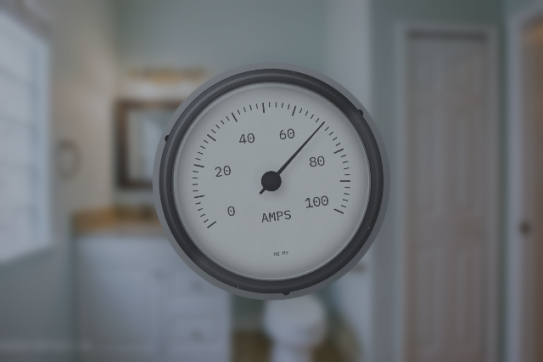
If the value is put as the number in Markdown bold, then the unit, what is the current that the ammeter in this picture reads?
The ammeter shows **70** A
